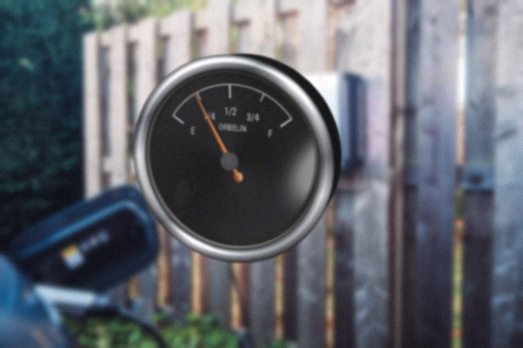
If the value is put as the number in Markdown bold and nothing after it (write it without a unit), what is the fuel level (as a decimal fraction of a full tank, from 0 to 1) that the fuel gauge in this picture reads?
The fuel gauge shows **0.25**
